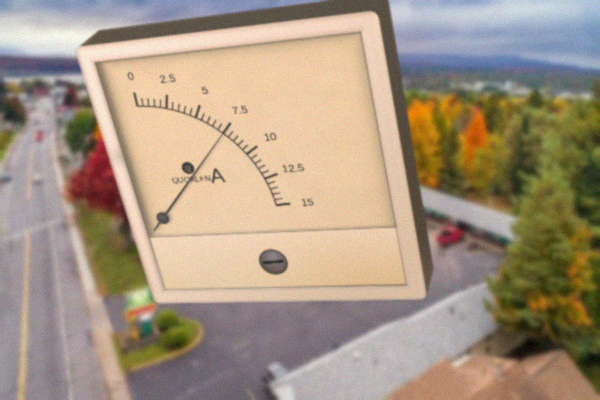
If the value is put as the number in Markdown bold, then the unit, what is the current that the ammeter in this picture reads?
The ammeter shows **7.5** A
